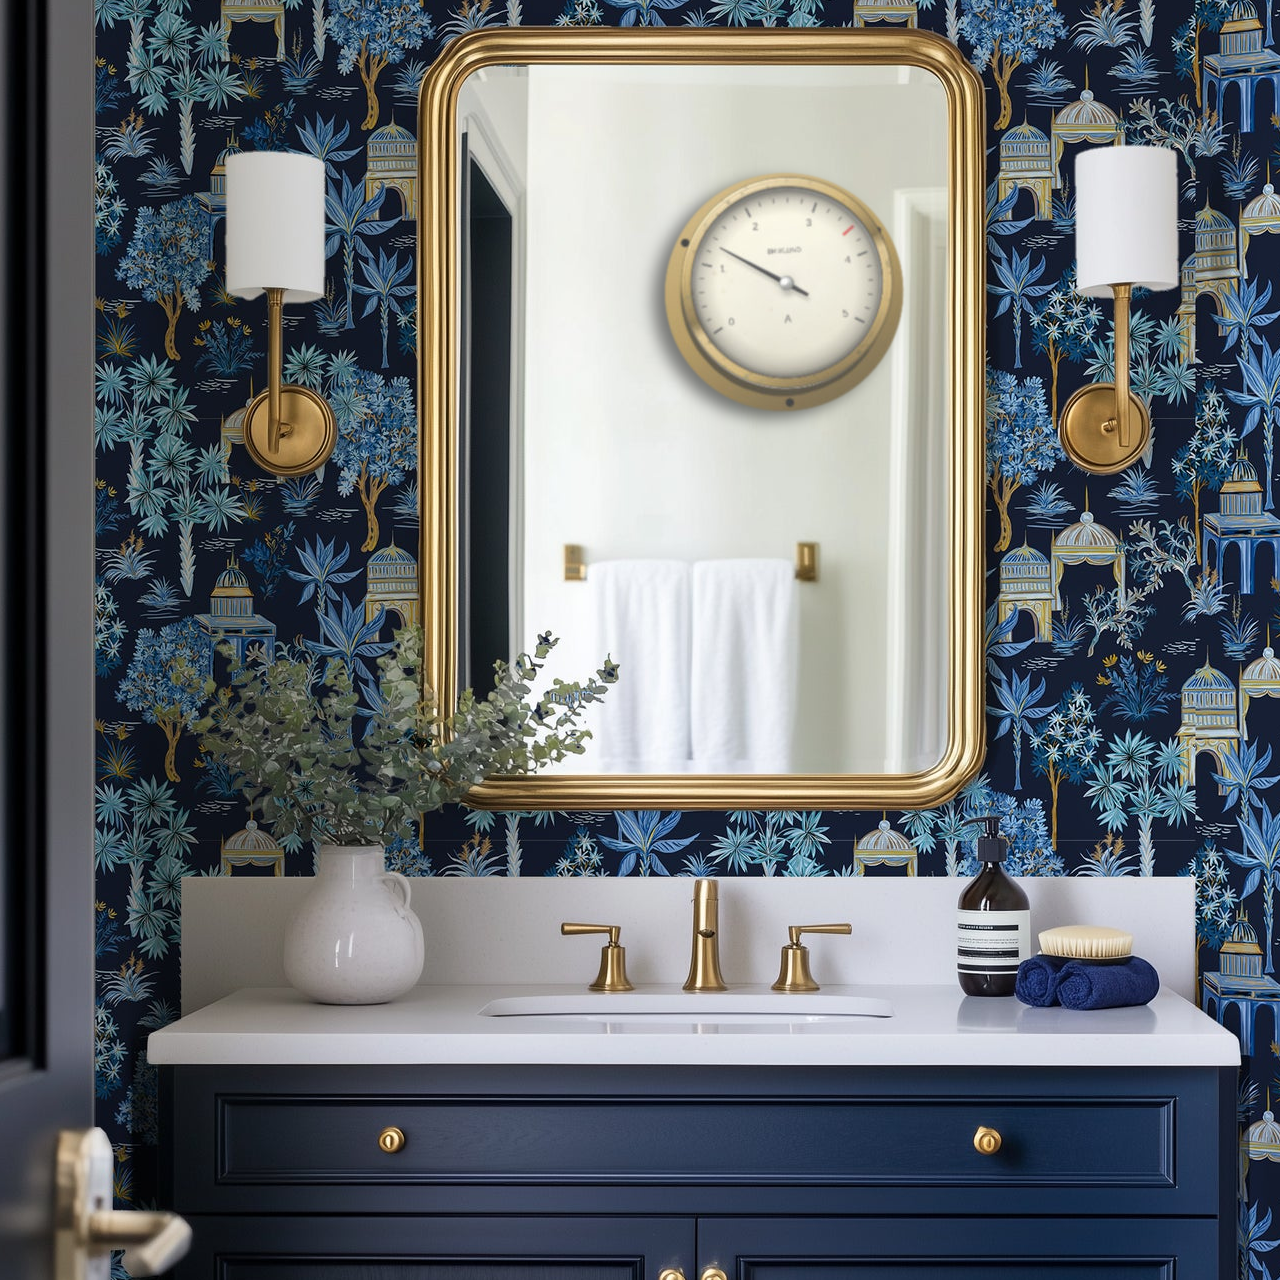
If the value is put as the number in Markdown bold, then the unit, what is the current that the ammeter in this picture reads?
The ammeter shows **1.3** A
